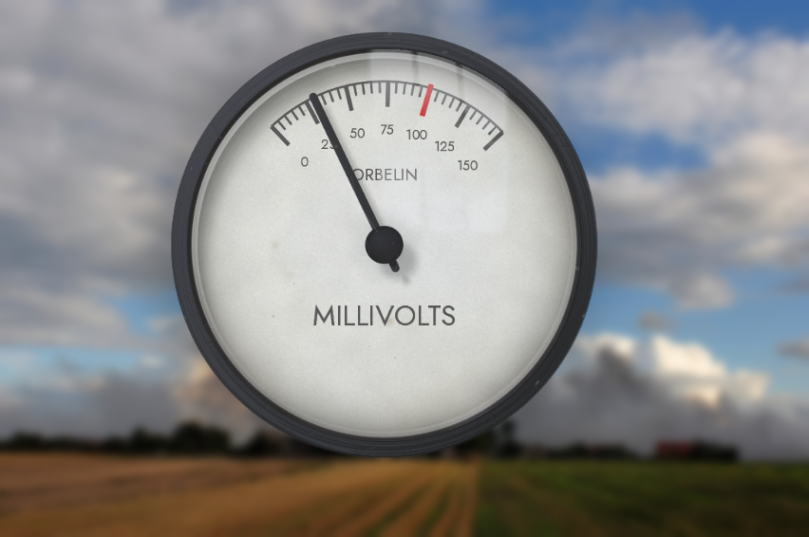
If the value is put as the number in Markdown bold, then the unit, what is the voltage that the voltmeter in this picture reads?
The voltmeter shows **30** mV
